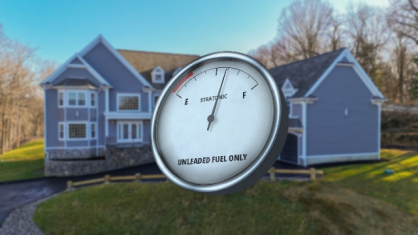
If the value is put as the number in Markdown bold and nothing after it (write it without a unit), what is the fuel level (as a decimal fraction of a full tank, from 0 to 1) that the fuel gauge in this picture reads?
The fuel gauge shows **0.625**
